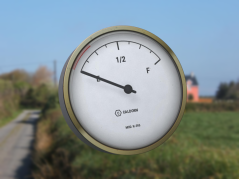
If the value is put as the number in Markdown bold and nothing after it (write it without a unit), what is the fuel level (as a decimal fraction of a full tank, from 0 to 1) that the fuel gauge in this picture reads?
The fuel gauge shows **0**
